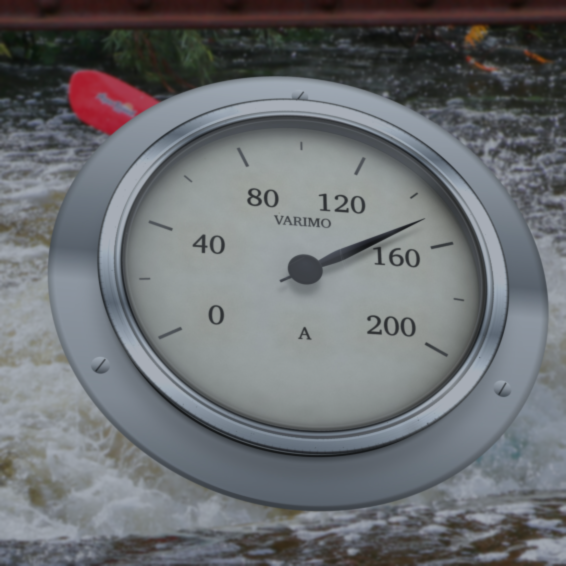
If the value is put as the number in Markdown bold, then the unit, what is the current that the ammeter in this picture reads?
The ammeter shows **150** A
